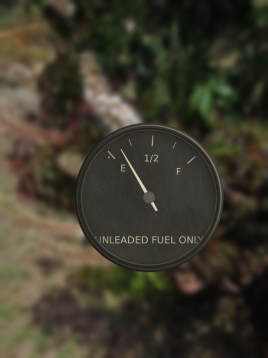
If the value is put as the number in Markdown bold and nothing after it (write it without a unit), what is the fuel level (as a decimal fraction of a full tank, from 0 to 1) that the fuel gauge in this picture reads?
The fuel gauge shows **0.125**
